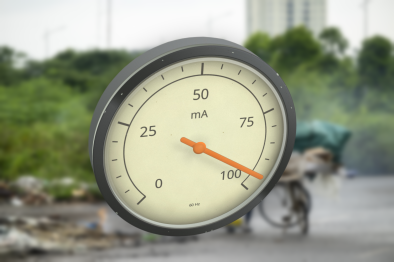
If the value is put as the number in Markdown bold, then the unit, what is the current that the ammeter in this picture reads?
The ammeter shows **95** mA
